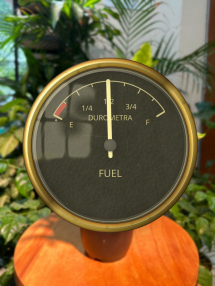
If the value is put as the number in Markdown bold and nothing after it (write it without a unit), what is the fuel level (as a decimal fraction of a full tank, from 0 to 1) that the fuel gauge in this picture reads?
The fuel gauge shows **0.5**
